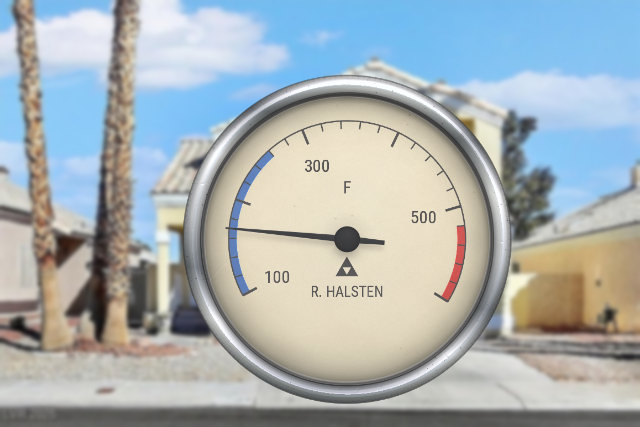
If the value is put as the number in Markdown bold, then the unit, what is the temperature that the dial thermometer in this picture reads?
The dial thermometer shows **170** °F
